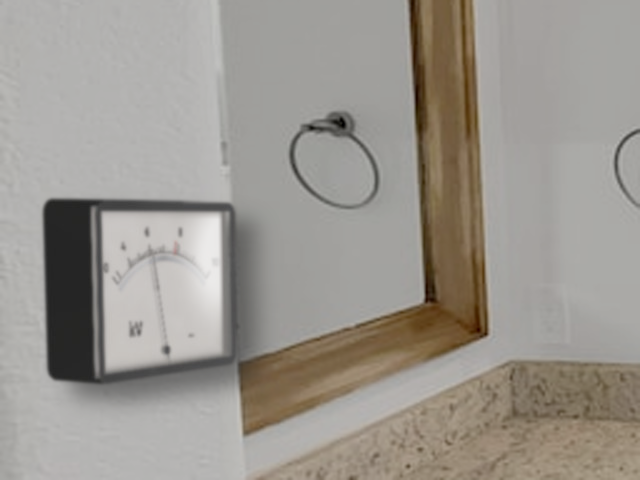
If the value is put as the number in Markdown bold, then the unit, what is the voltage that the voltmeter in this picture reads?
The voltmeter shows **6** kV
